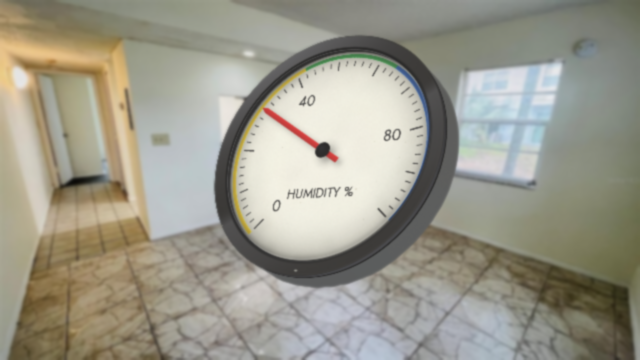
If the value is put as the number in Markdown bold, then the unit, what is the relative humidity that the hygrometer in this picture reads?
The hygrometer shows **30** %
